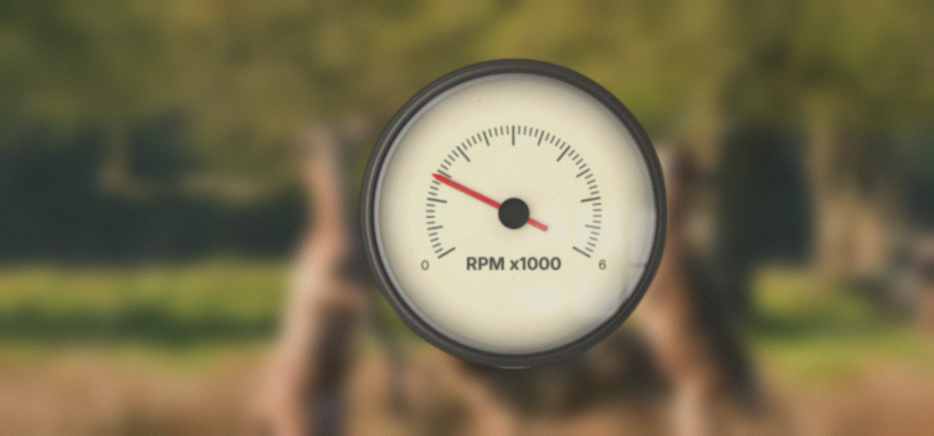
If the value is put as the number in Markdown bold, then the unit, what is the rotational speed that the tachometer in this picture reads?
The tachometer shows **1400** rpm
